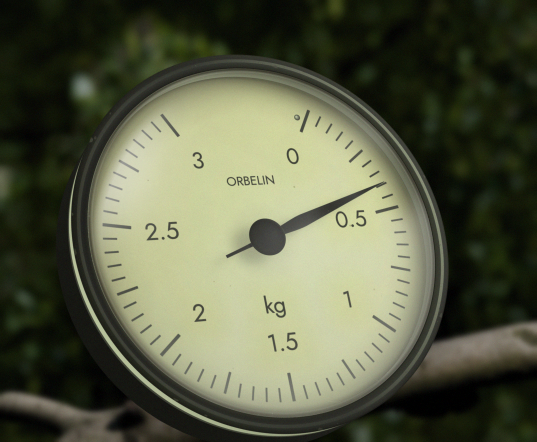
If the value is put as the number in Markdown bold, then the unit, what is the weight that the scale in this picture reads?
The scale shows **0.4** kg
